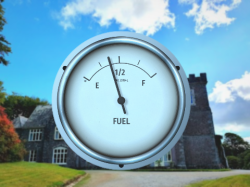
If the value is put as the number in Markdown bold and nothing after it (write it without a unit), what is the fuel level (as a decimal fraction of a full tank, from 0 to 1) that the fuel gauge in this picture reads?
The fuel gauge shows **0.375**
